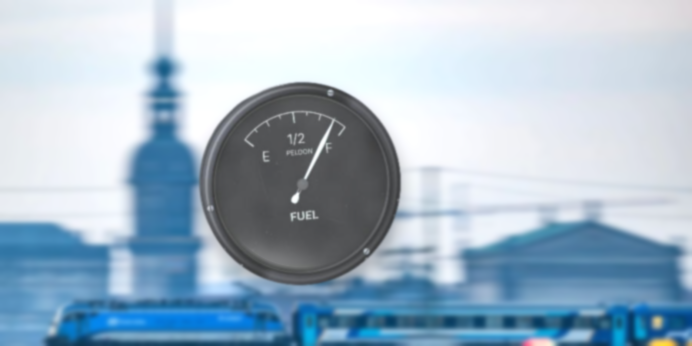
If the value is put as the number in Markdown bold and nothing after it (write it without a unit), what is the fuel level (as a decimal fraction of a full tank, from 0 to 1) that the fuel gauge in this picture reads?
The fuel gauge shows **0.875**
